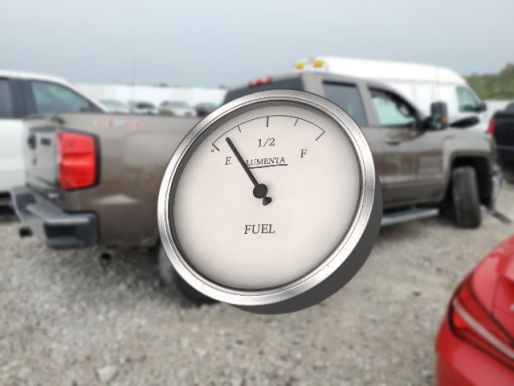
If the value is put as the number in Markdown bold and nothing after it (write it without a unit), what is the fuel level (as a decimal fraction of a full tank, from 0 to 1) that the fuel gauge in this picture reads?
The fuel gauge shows **0.125**
